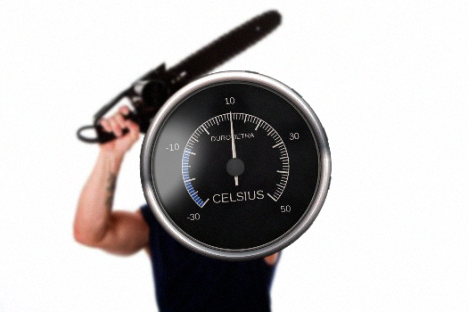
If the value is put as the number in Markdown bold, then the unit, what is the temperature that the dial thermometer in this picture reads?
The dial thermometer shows **10** °C
